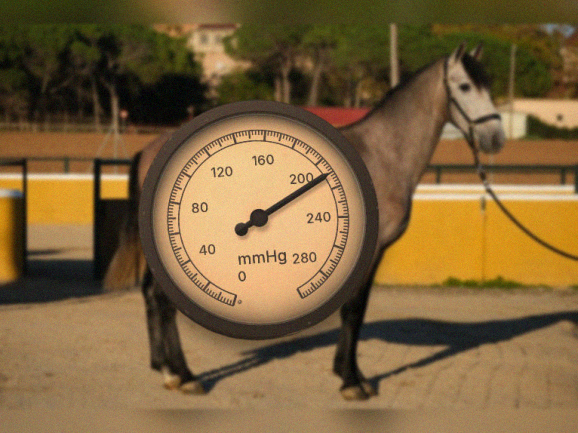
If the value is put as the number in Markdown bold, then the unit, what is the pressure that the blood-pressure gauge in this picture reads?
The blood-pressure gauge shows **210** mmHg
